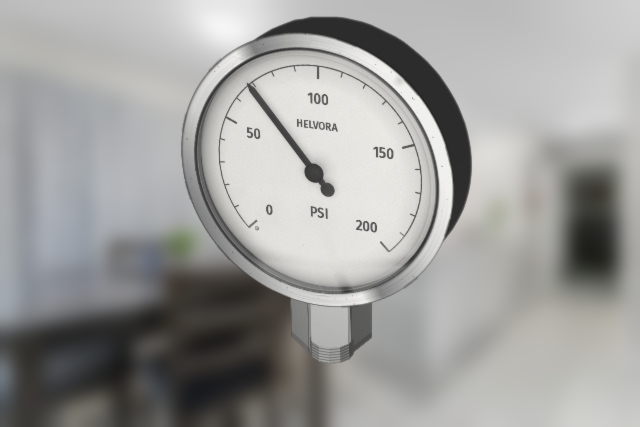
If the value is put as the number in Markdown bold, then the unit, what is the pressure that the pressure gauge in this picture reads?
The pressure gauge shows **70** psi
